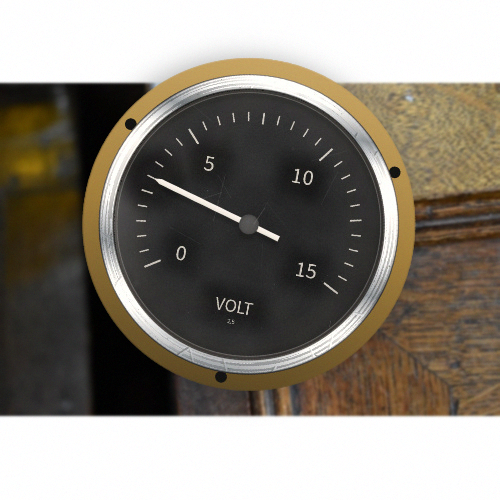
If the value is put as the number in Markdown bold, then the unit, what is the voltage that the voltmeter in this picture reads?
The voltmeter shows **3** V
